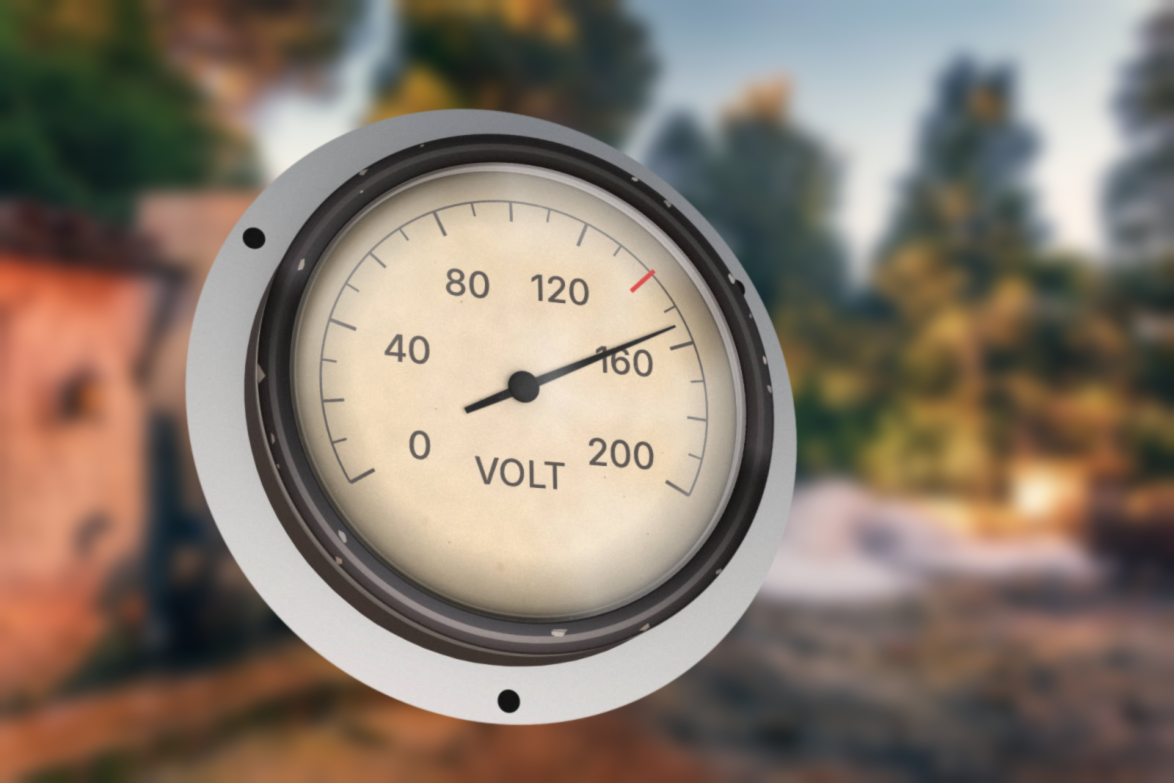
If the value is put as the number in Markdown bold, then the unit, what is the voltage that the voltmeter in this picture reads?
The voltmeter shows **155** V
